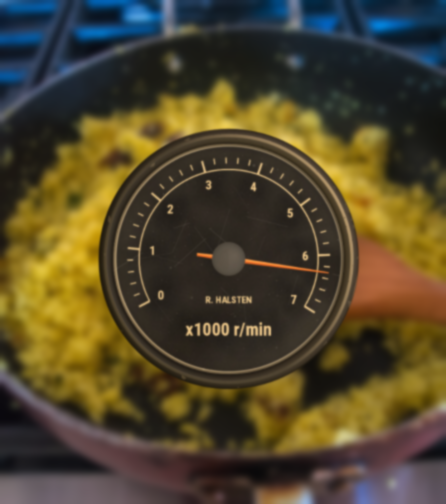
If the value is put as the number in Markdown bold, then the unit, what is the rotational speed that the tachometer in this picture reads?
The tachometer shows **6300** rpm
